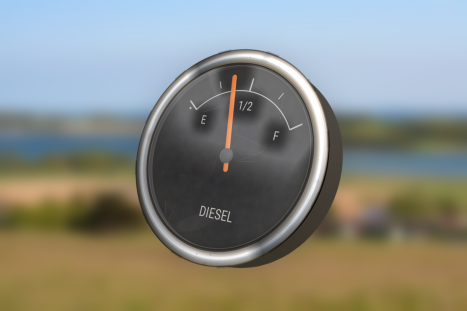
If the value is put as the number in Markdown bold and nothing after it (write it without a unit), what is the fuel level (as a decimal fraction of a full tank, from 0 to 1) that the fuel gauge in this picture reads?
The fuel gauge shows **0.375**
